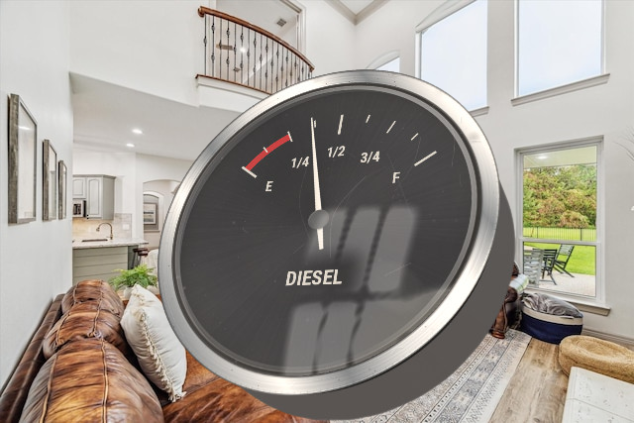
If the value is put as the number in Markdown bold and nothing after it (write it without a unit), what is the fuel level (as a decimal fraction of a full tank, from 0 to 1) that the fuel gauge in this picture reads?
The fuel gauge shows **0.375**
